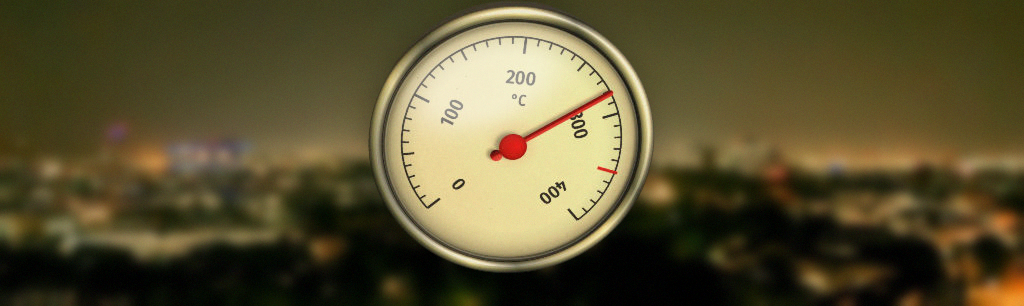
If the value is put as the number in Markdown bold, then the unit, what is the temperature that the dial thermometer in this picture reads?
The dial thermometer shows **280** °C
